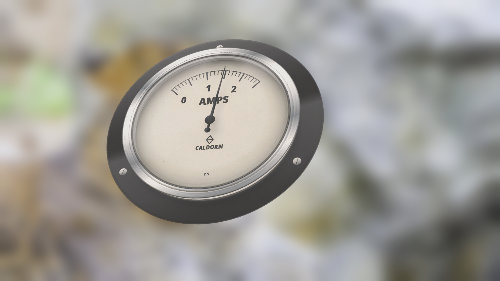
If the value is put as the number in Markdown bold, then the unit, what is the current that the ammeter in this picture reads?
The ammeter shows **1.5** A
